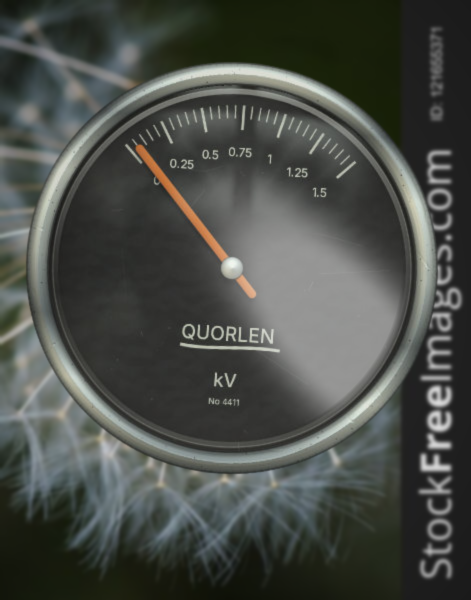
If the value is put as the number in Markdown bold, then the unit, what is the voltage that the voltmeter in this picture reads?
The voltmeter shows **0.05** kV
